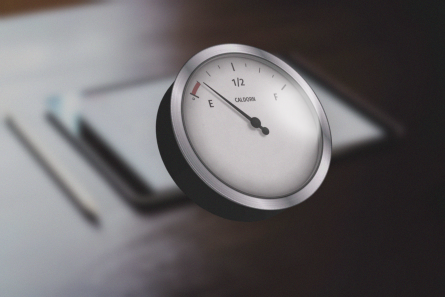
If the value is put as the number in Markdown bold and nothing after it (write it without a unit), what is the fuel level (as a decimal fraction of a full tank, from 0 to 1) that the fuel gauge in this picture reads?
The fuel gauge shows **0.125**
